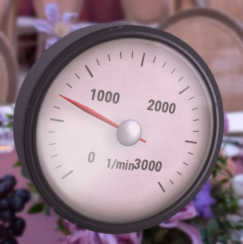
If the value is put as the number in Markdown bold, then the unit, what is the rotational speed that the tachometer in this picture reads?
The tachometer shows **700** rpm
